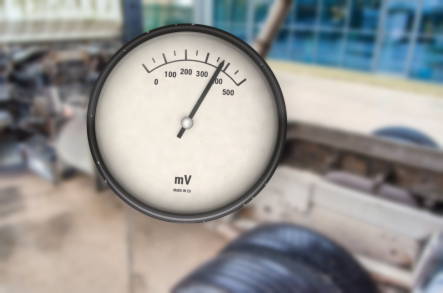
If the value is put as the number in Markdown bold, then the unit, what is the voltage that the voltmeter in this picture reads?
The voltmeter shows **375** mV
